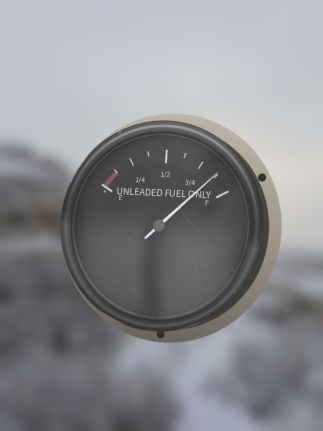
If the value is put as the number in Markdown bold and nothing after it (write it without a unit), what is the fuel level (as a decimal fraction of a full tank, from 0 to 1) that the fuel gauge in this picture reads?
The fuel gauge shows **0.875**
